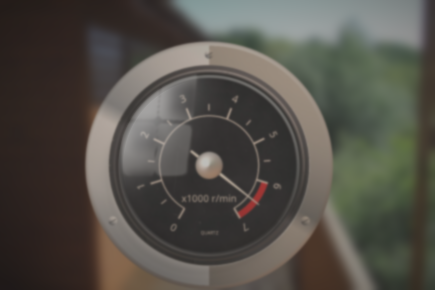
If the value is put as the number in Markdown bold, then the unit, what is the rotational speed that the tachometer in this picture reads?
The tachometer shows **6500** rpm
